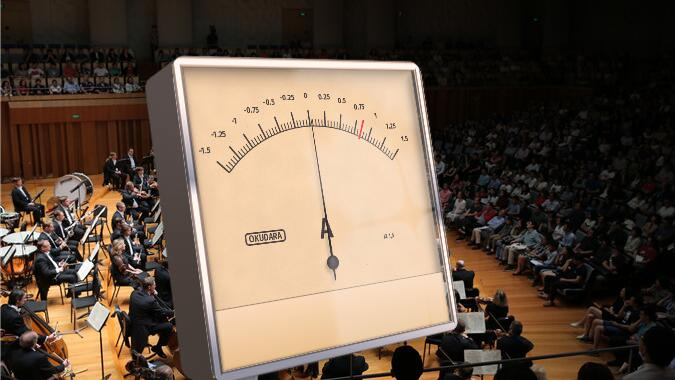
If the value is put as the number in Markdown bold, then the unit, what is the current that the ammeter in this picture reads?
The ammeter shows **0** A
